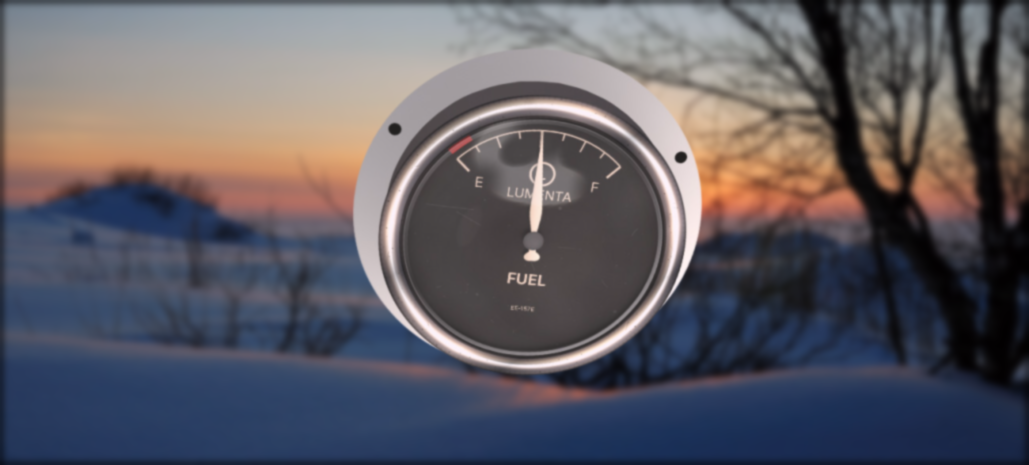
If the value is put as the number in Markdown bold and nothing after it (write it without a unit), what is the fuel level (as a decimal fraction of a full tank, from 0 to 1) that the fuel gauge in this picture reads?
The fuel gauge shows **0.5**
